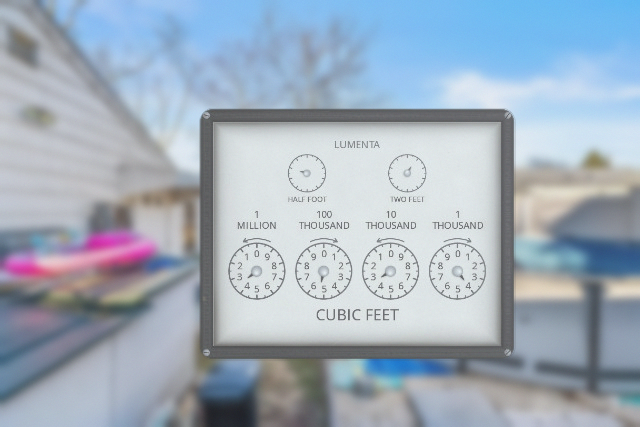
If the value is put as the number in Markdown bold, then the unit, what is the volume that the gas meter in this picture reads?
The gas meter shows **353400** ft³
